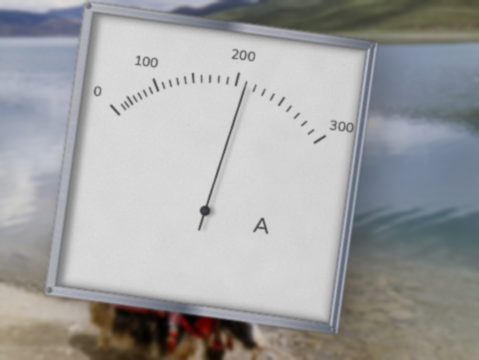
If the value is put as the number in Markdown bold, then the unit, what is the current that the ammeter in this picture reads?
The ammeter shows **210** A
